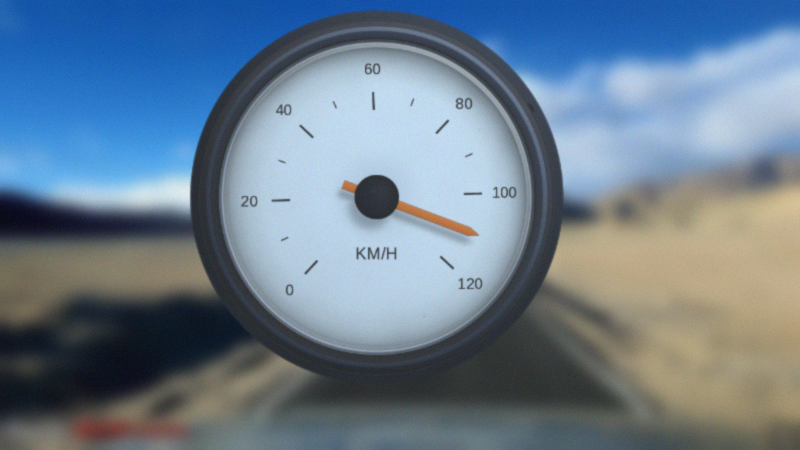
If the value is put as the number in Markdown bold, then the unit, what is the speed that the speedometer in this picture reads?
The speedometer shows **110** km/h
